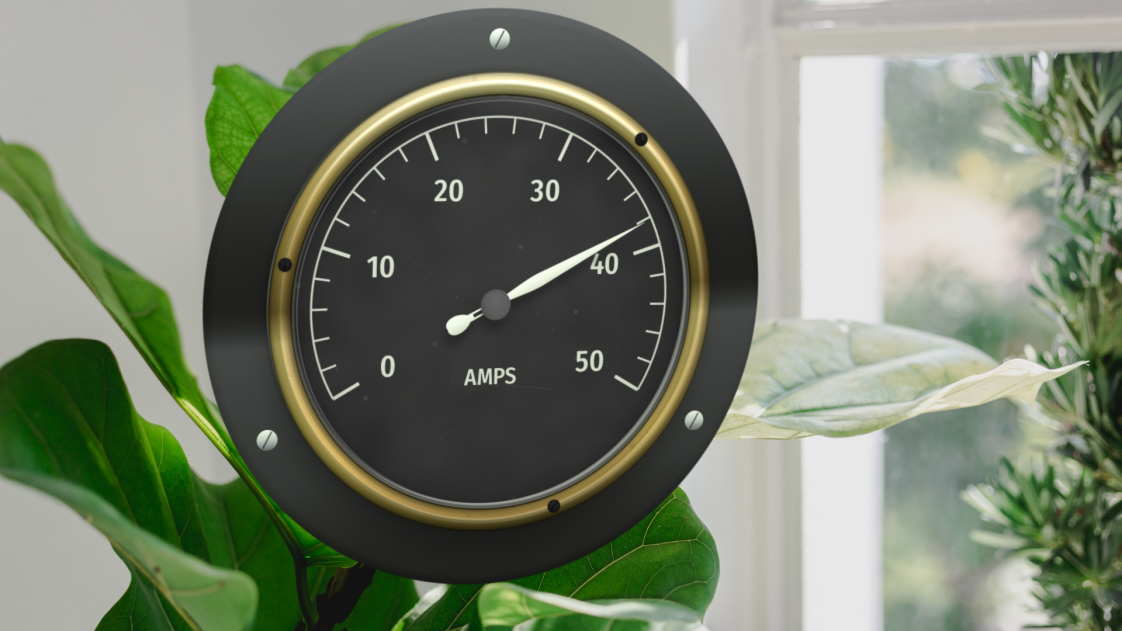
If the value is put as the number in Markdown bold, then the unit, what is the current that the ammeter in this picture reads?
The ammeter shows **38** A
